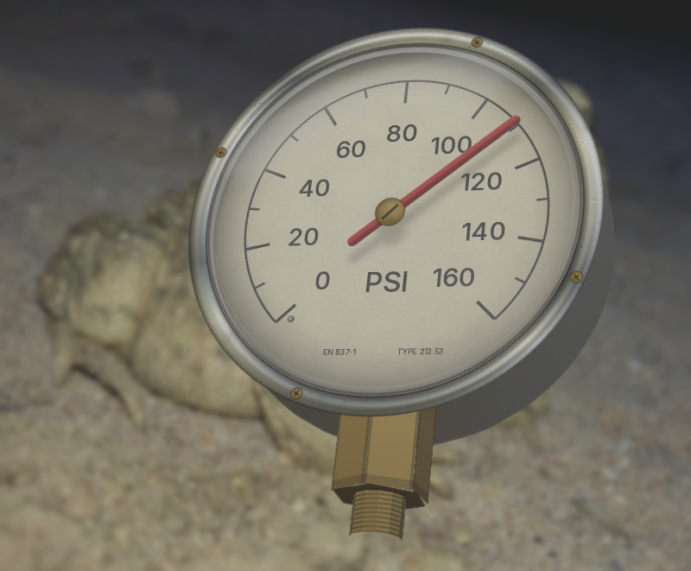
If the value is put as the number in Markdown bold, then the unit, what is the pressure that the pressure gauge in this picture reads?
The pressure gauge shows **110** psi
